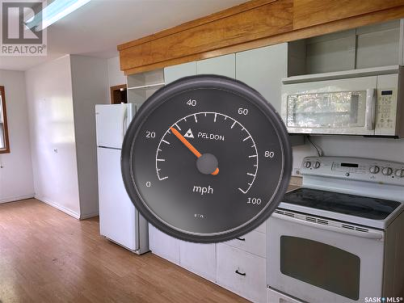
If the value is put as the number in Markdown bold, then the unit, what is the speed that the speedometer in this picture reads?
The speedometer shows **27.5** mph
